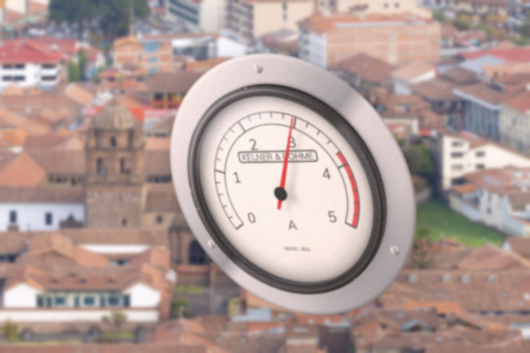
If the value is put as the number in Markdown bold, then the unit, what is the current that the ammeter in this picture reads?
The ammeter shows **3** A
